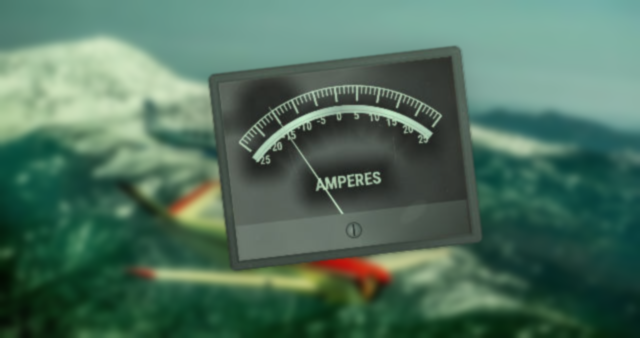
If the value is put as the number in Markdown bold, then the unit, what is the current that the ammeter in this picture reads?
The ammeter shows **-15** A
